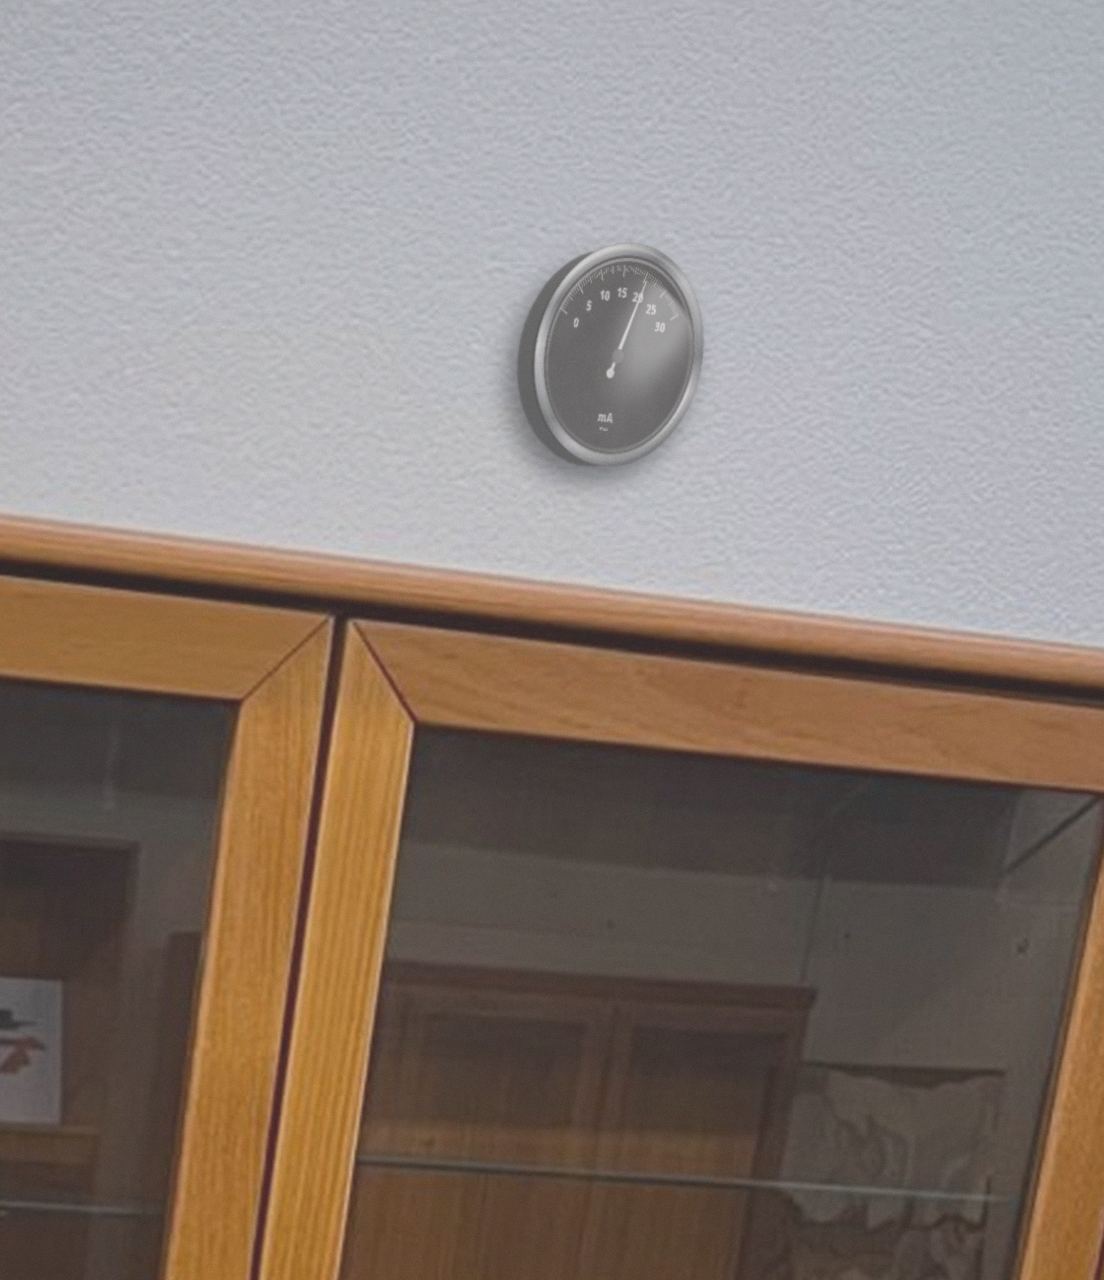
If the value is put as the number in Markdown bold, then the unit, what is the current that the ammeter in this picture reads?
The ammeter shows **20** mA
